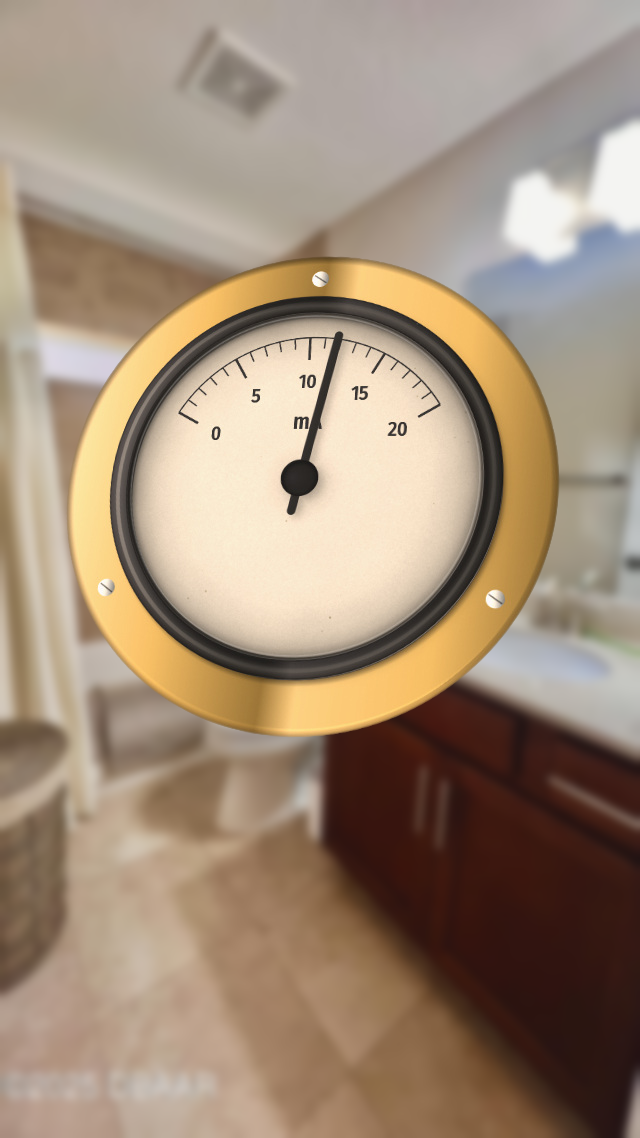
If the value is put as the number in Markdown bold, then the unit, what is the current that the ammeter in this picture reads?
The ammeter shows **12** mA
